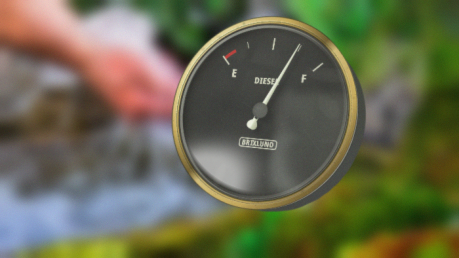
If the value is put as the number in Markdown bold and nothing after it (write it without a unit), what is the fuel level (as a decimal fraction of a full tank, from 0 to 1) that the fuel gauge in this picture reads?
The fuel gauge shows **0.75**
